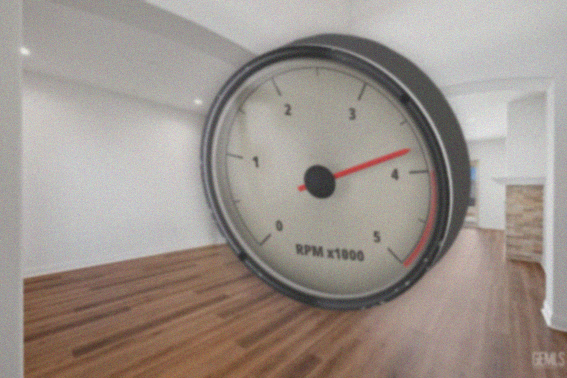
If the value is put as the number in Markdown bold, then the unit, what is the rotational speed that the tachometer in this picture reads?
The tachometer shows **3750** rpm
